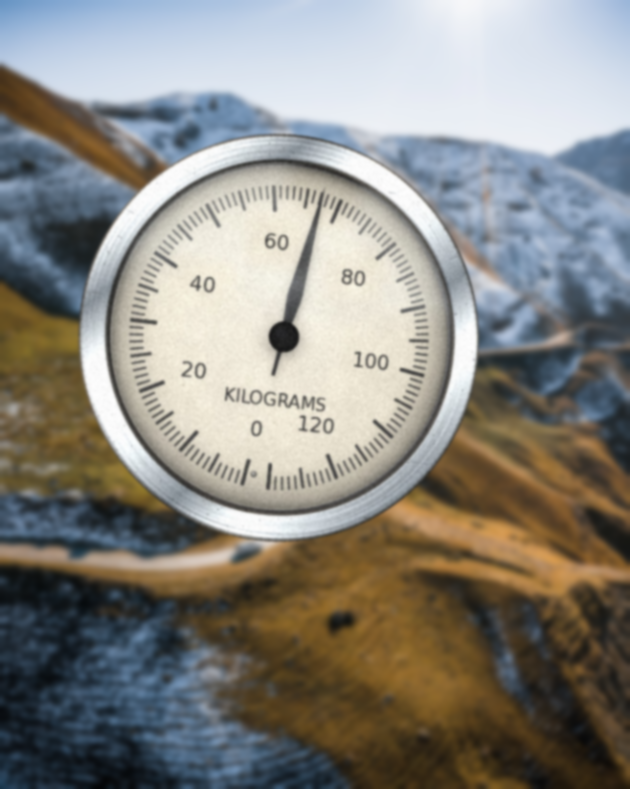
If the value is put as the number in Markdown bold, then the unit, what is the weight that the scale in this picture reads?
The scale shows **67** kg
